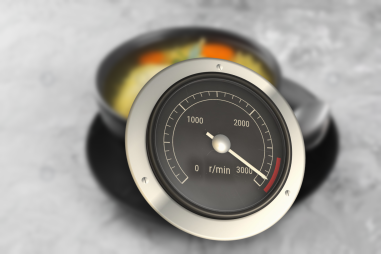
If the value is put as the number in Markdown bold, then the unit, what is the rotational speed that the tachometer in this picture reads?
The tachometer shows **2900** rpm
